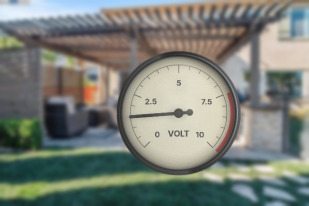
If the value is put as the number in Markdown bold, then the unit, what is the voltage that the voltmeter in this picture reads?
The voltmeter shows **1.5** V
